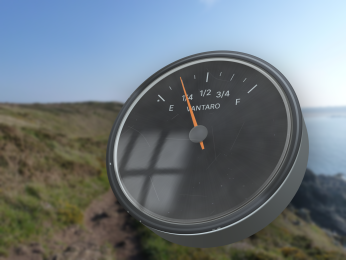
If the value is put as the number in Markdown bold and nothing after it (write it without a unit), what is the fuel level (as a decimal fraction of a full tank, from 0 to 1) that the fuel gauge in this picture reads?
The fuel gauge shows **0.25**
